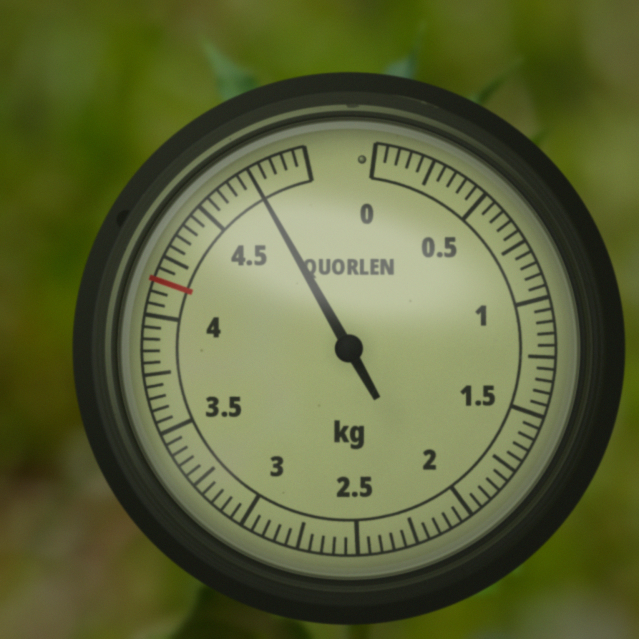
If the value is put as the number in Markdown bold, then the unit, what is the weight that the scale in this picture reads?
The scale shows **4.75** kg
